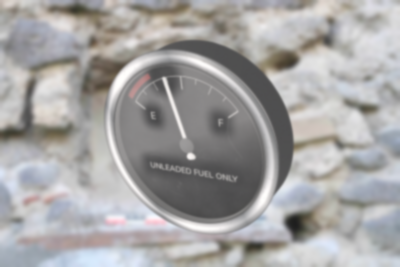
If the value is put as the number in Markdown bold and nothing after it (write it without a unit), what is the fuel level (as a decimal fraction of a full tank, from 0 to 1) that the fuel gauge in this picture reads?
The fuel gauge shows **0.375**
